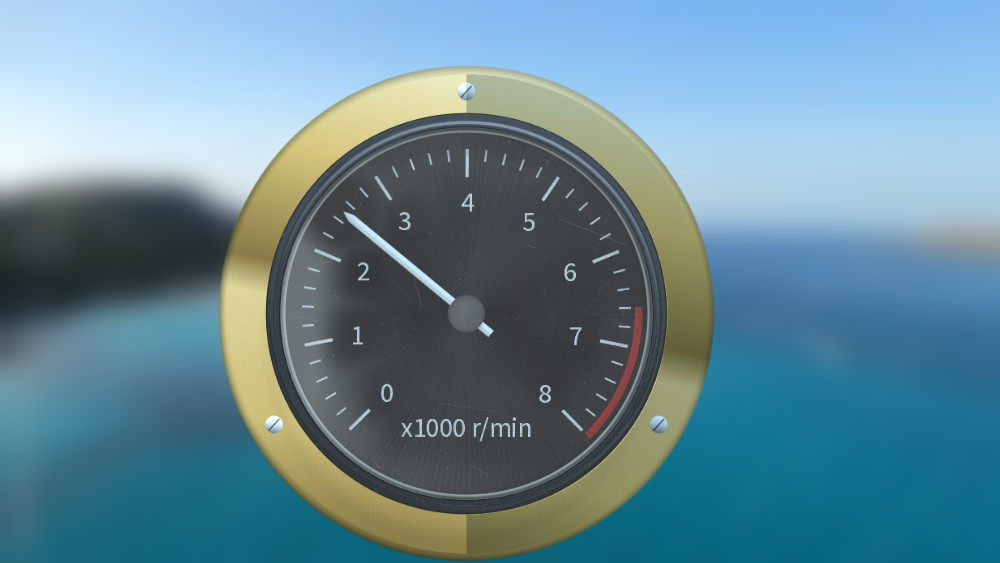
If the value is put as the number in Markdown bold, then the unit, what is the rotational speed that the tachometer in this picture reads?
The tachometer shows **2500** rpm
